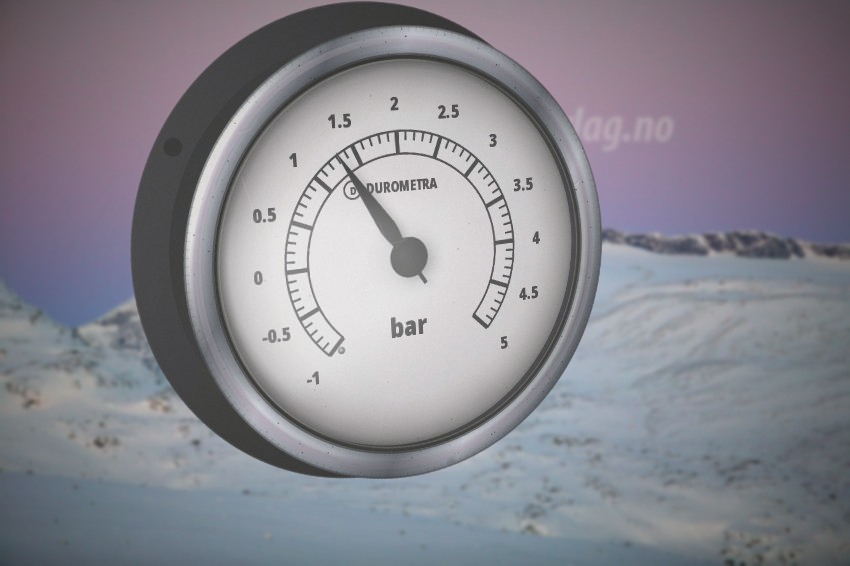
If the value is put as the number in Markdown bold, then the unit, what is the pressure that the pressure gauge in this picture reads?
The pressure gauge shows **1.3** bar
